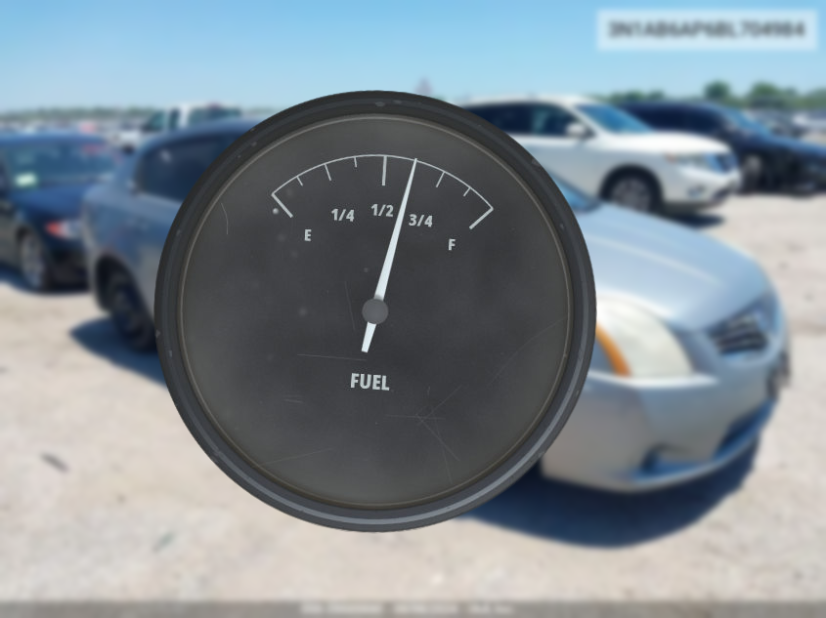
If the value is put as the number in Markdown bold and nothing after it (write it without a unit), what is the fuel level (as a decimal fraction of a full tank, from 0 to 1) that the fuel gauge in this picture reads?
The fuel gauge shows **0.625**
